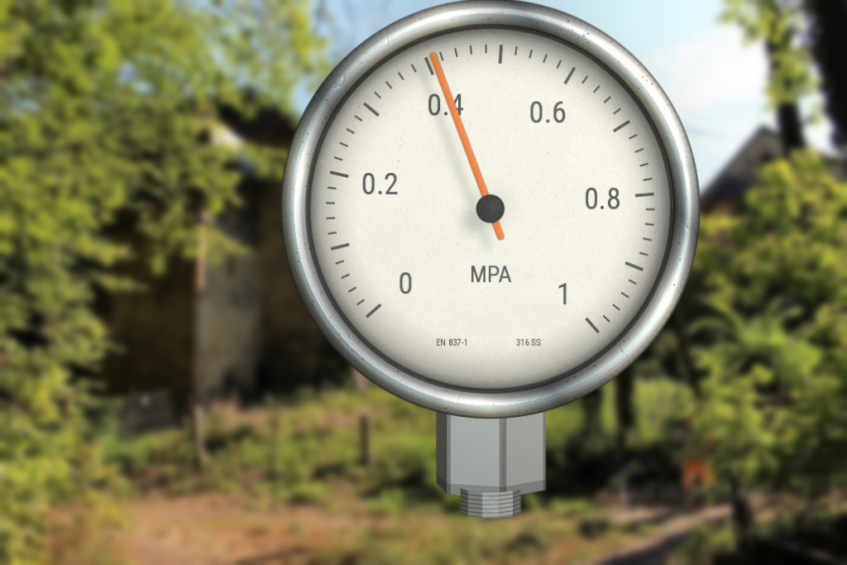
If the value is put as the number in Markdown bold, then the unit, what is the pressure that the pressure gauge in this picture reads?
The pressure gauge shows **0.41** MPa
